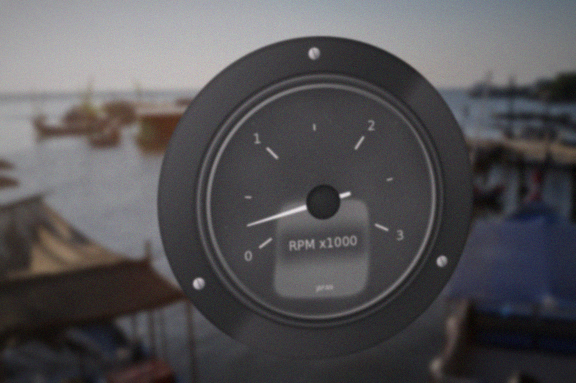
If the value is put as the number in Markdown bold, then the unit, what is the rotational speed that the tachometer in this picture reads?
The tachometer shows **250** rpm
